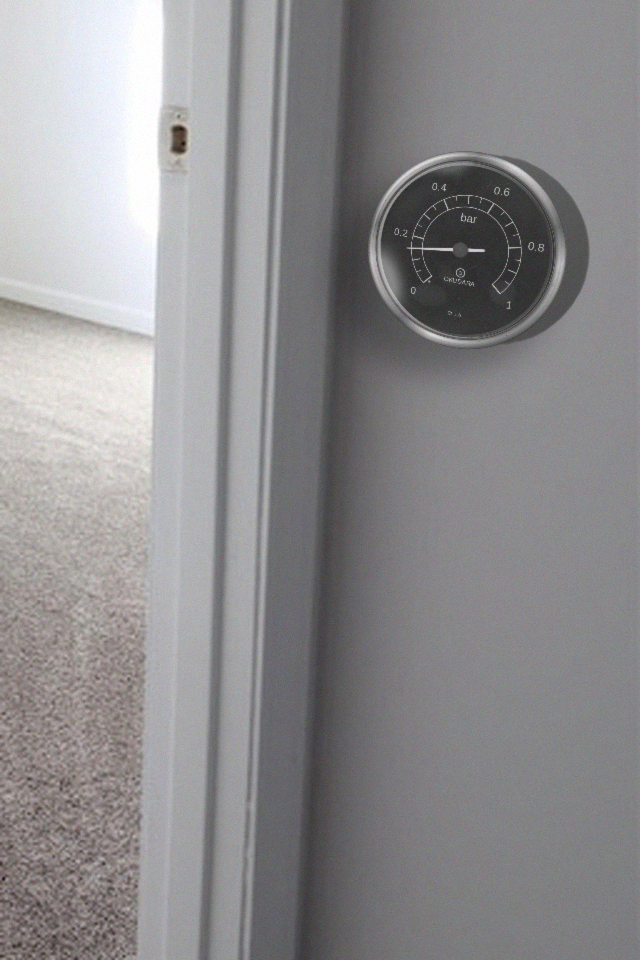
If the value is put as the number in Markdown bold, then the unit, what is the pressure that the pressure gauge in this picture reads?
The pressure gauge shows **0.15** bar
